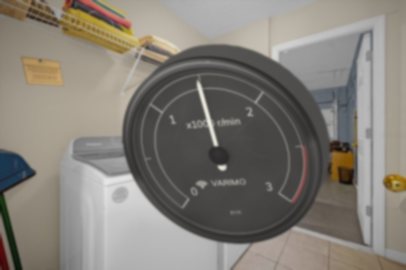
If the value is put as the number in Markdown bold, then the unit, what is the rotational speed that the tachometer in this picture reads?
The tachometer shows **1500** rpm
